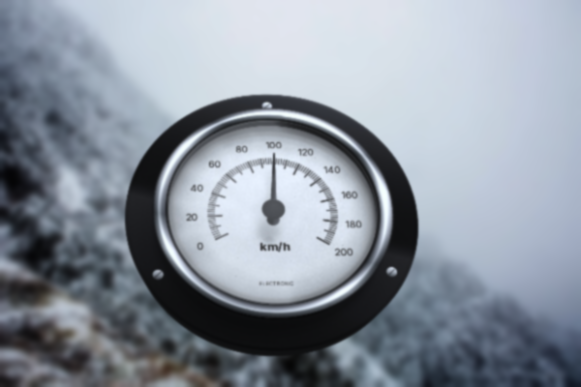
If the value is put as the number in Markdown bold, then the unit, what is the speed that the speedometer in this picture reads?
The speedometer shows **100** km/h
